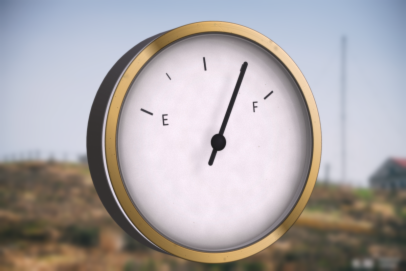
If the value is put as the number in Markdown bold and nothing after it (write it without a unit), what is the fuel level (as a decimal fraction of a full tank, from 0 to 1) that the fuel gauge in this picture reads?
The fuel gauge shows **0.75**
